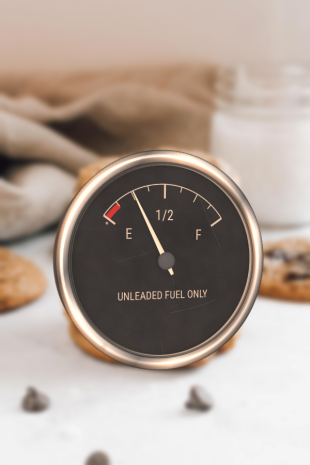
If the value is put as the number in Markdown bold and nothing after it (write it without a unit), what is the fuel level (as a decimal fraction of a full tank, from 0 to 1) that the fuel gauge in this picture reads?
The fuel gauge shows **0.25**
